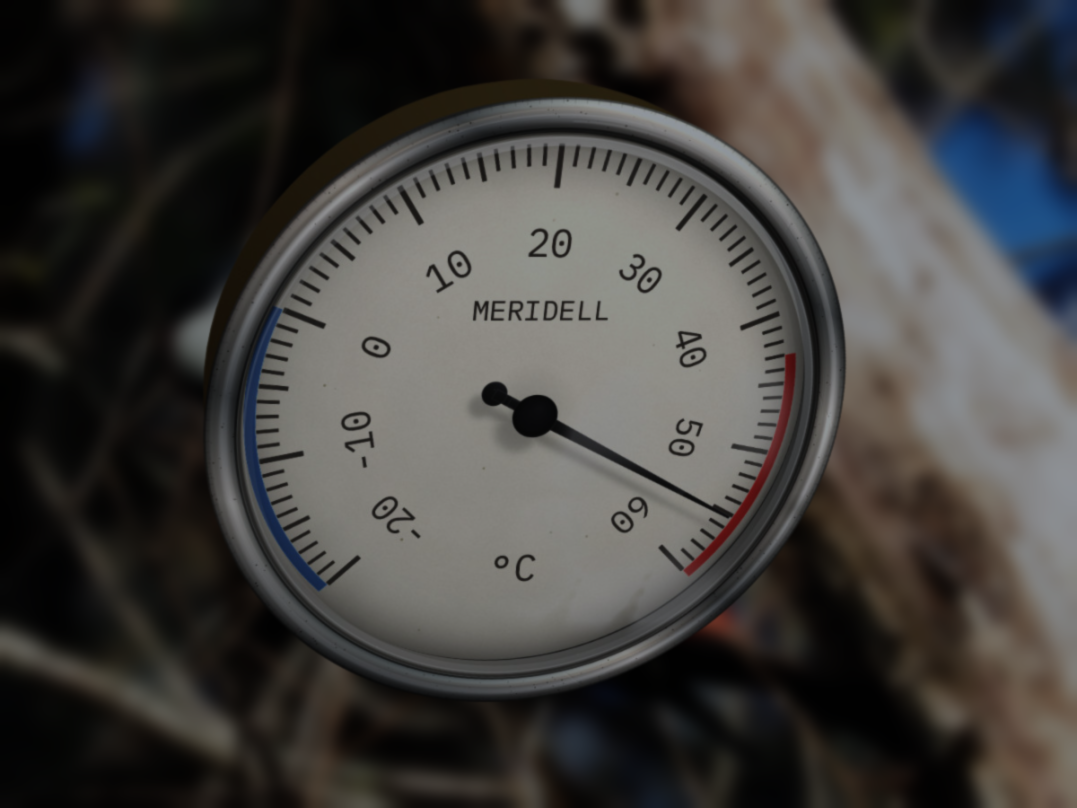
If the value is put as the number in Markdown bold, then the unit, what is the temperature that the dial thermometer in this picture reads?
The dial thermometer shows **55** °C
